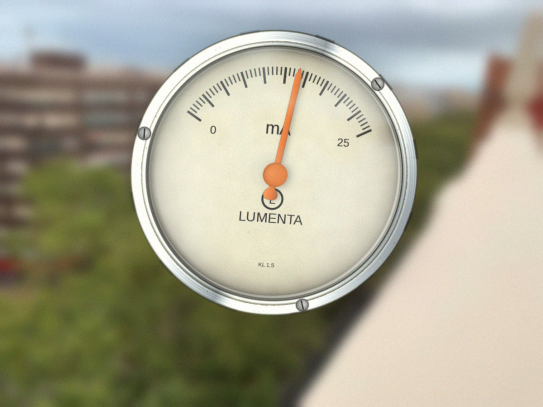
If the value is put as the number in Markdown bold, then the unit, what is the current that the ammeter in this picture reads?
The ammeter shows **14** mA
